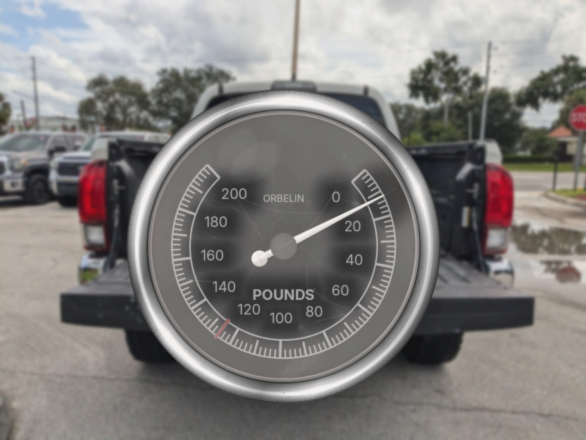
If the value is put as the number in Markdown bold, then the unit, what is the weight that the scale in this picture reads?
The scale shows **12** lb
